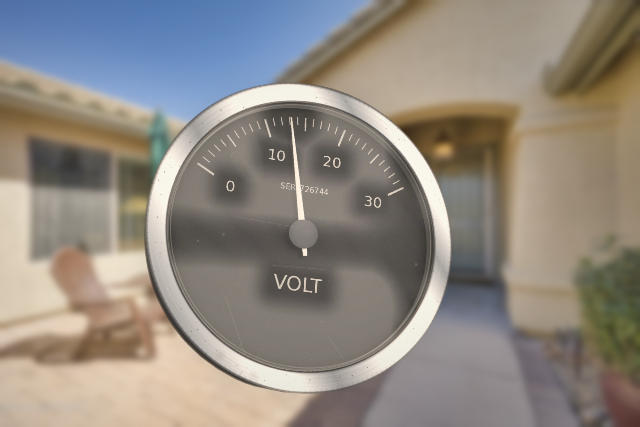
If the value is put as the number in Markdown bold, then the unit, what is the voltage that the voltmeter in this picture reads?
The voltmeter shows **13** V
